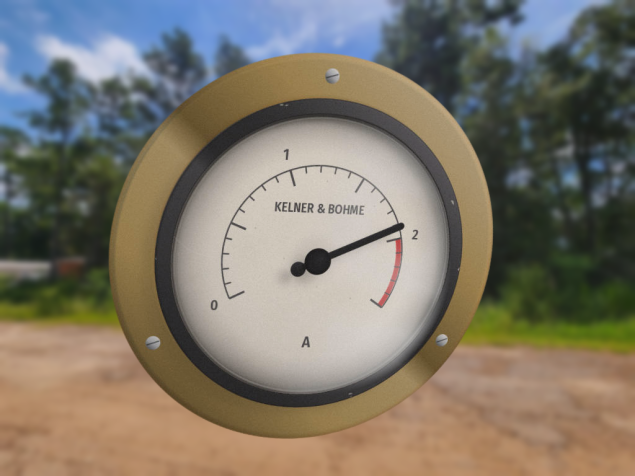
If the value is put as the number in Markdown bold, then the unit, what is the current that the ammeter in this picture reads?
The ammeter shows **1.9** A
